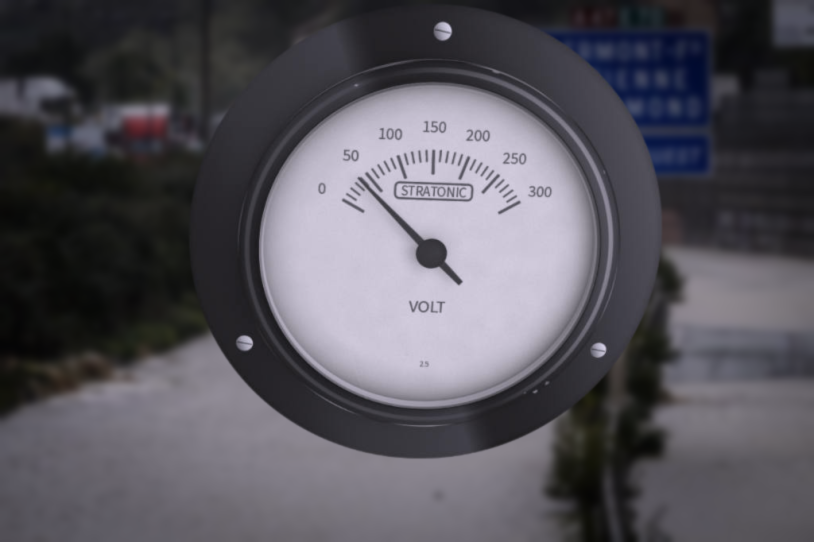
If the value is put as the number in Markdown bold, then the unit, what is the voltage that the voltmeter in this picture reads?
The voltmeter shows **40** V
